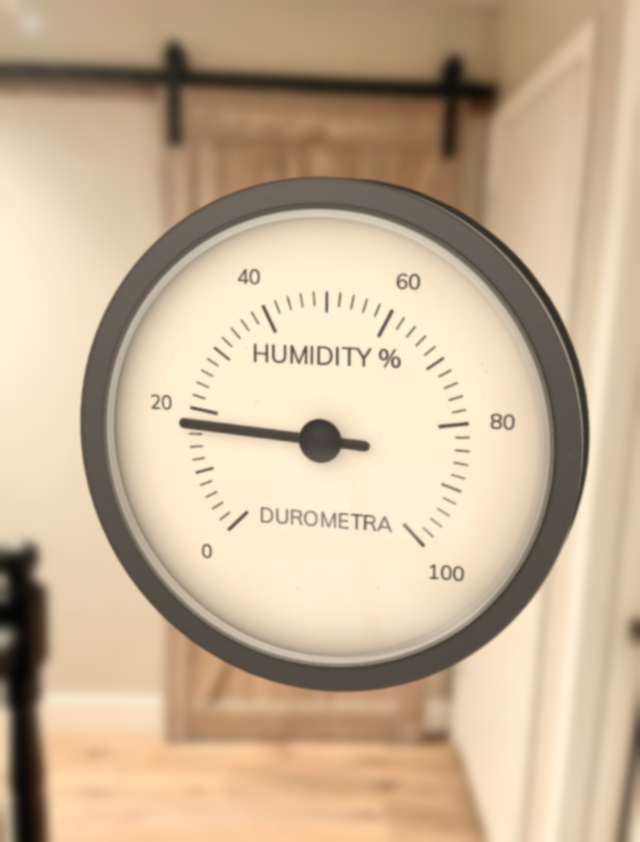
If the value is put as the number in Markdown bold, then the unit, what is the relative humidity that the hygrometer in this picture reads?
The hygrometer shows **18** %
